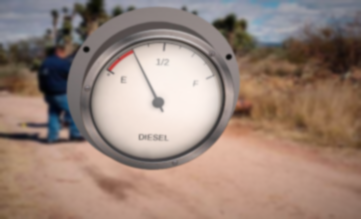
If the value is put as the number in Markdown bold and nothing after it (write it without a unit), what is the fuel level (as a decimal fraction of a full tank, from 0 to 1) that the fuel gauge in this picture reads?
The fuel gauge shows **0.25**
